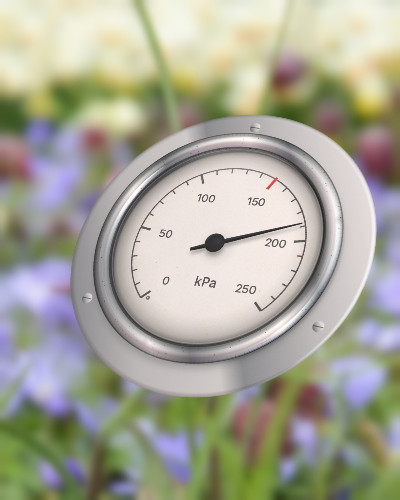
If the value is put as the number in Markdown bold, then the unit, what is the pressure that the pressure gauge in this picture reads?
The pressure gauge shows **190** kPa
